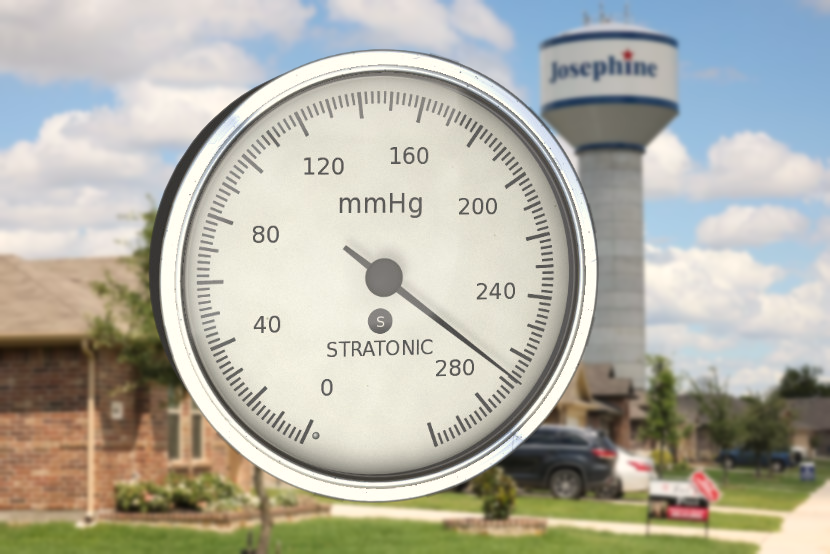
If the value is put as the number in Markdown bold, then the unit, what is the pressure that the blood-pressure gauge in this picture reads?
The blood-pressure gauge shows **268** mmHg
